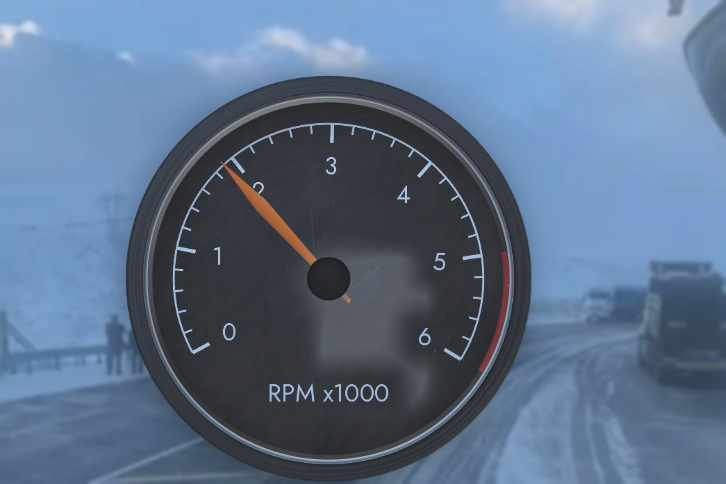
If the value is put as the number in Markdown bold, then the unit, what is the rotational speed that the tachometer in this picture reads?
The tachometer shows **1900** rpm
